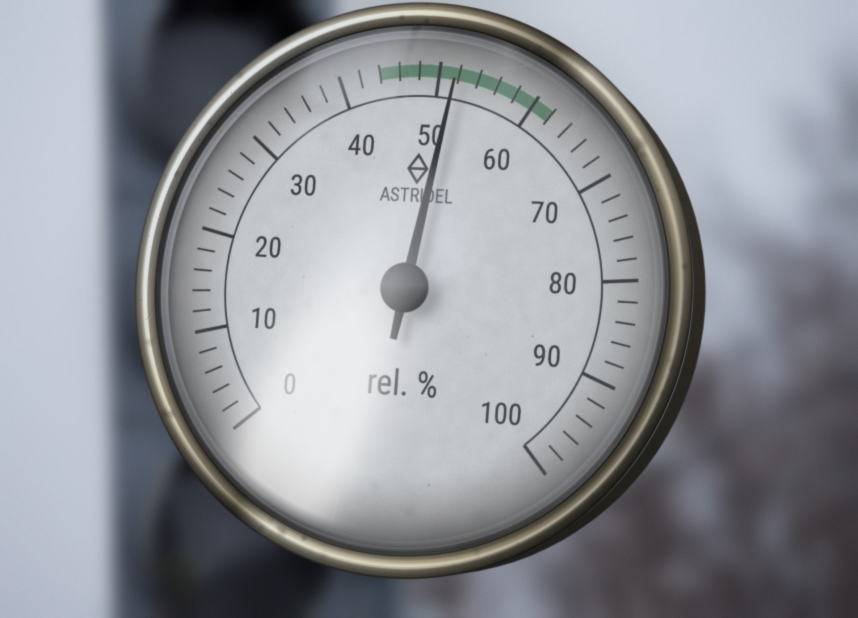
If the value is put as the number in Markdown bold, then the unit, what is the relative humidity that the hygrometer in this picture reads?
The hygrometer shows **52** %
